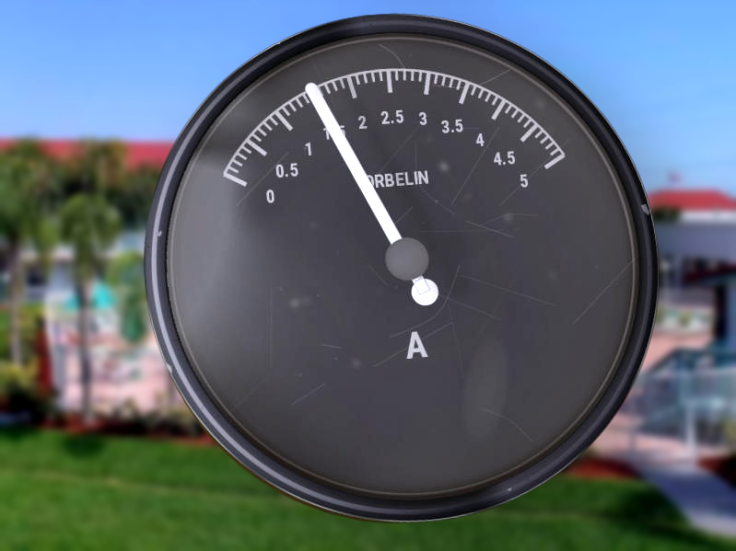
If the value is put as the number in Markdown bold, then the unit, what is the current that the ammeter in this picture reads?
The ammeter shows **1.5** A
